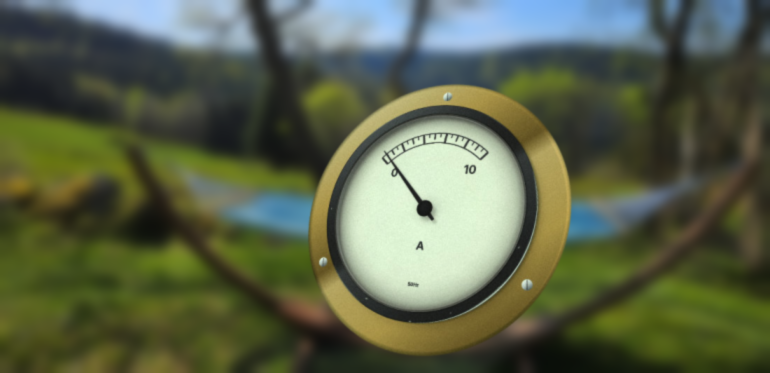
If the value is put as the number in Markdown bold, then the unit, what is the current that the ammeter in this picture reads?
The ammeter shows **0.5** A
